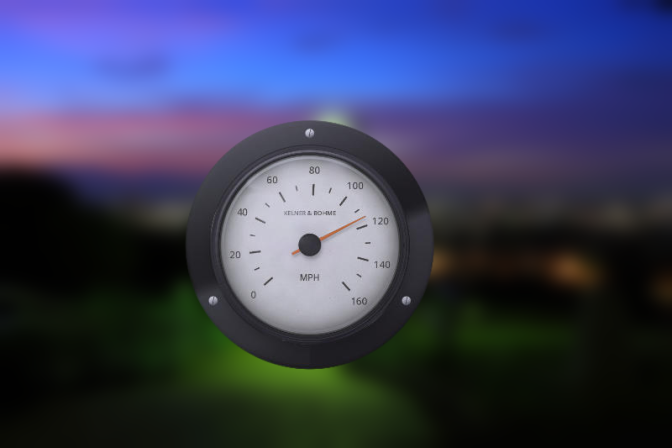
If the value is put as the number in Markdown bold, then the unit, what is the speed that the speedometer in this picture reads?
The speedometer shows **115** mph
